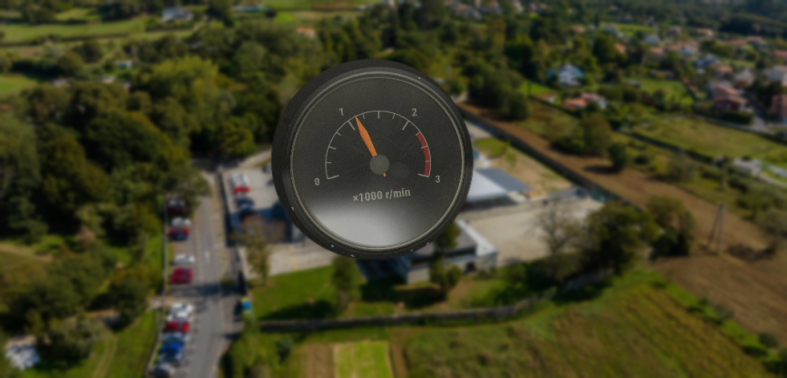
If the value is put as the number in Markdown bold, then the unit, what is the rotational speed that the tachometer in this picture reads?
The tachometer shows **1125** rpm
